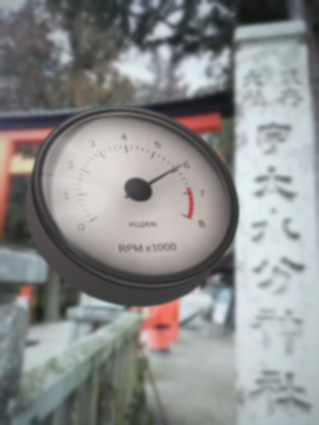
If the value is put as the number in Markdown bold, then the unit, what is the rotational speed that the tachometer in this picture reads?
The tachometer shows **6000** rpm
